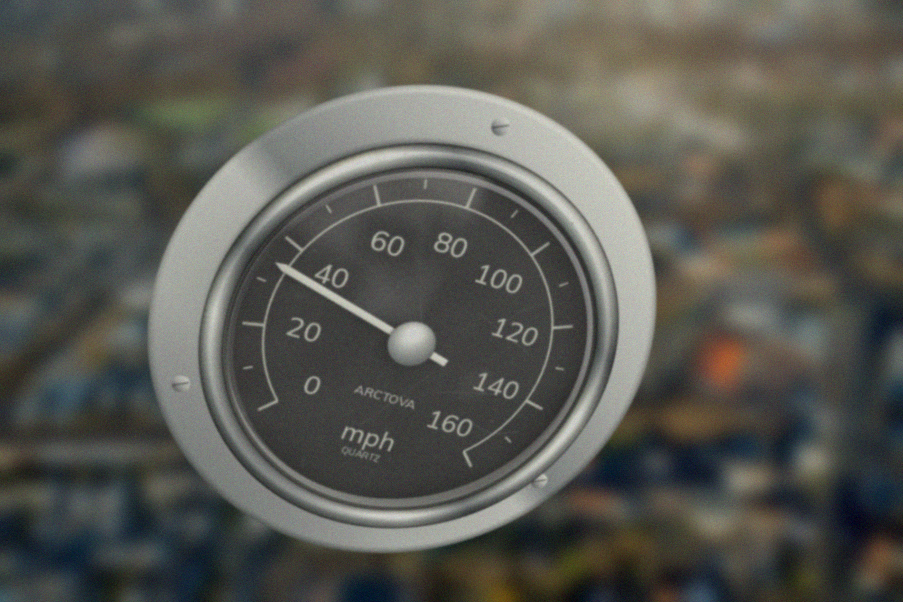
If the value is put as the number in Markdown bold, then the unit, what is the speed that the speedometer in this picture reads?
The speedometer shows **35** mph
